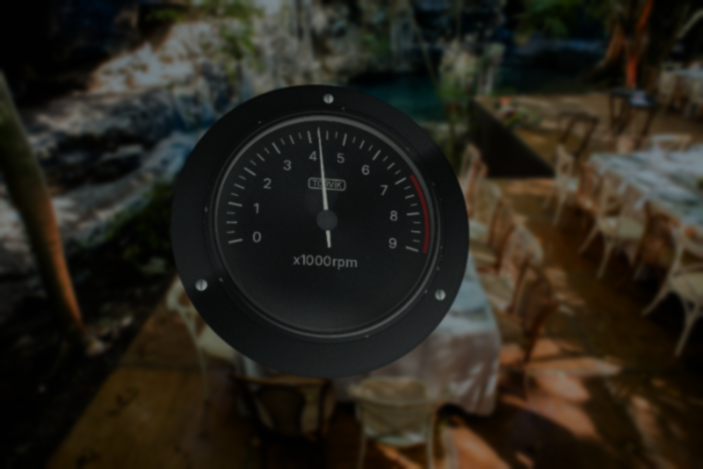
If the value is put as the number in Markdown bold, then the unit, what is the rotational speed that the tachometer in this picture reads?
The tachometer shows **4250** rpm
